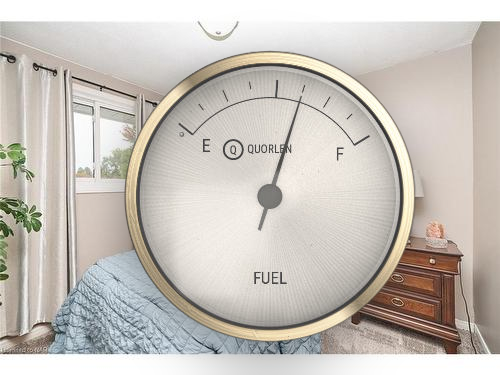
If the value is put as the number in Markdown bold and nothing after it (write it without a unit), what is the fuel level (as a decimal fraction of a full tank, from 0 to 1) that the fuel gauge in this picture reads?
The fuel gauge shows **0.625**
